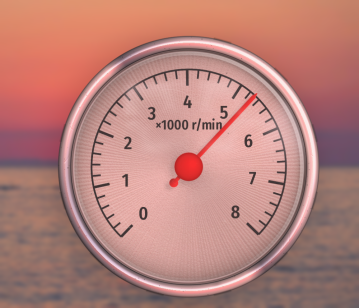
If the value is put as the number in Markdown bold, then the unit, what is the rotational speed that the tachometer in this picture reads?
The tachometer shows **5300** rpm
